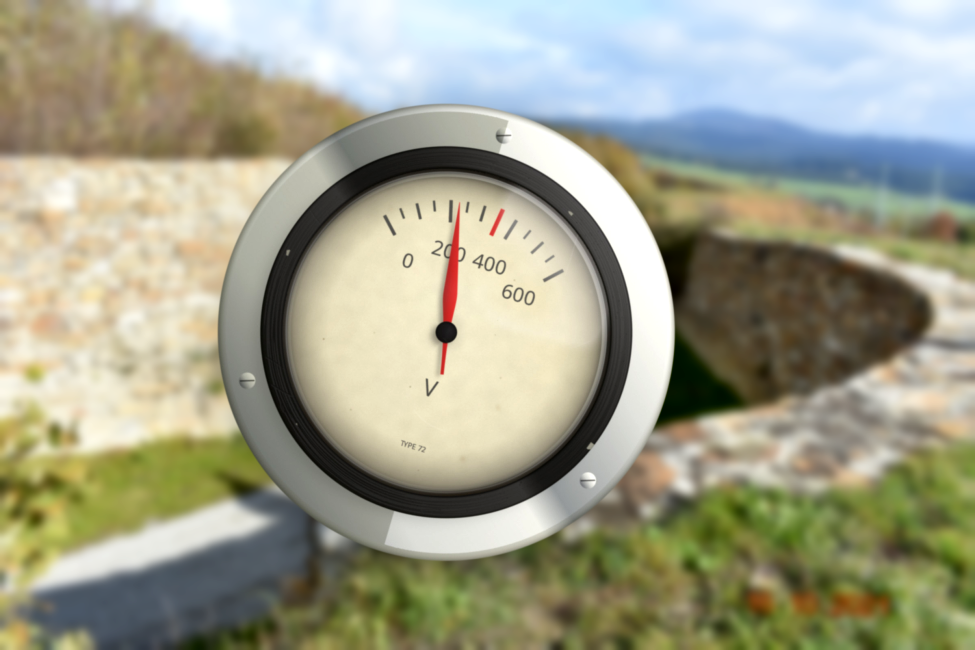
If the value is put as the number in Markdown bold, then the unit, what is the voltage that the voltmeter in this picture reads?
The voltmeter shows **225** V
